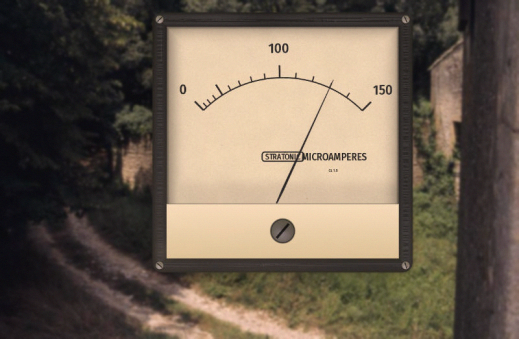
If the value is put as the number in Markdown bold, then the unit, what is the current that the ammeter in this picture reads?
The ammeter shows **130** µA
